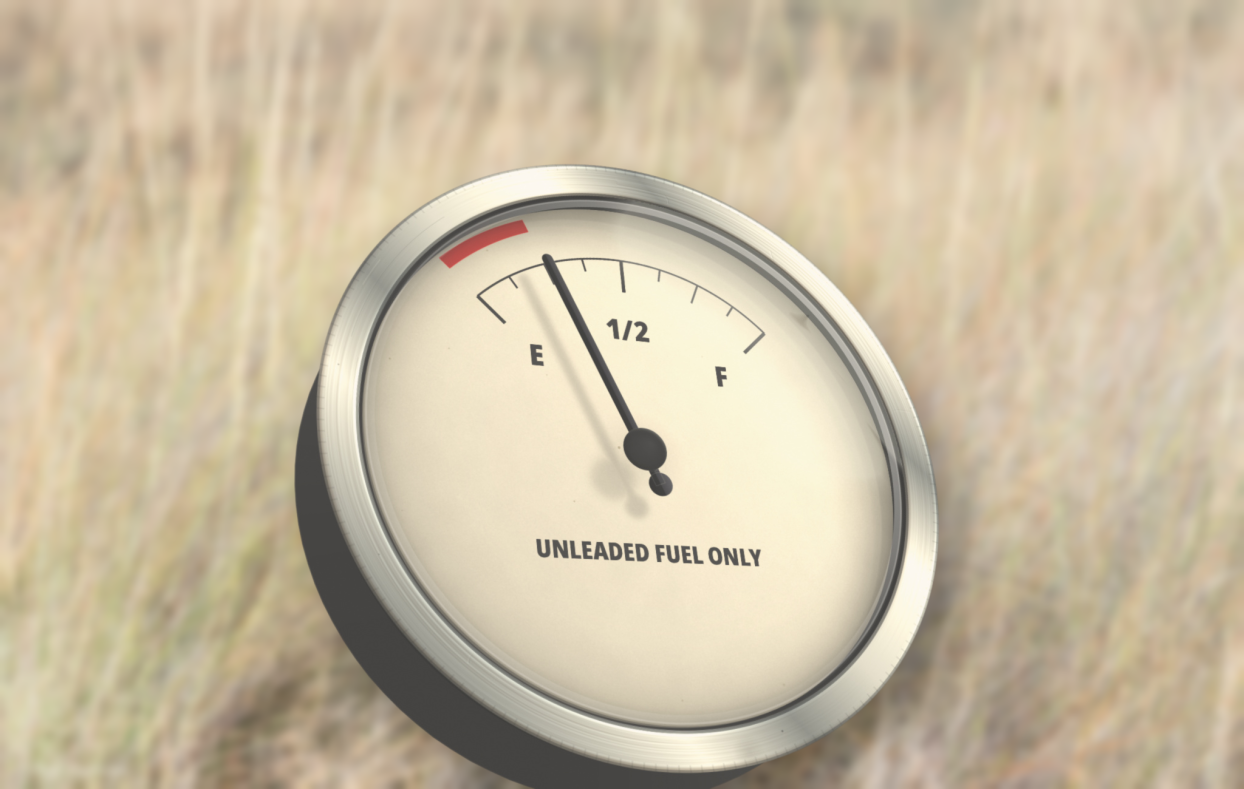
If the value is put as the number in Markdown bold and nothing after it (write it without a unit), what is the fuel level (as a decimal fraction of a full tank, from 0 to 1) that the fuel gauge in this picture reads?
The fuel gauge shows **0.25**
